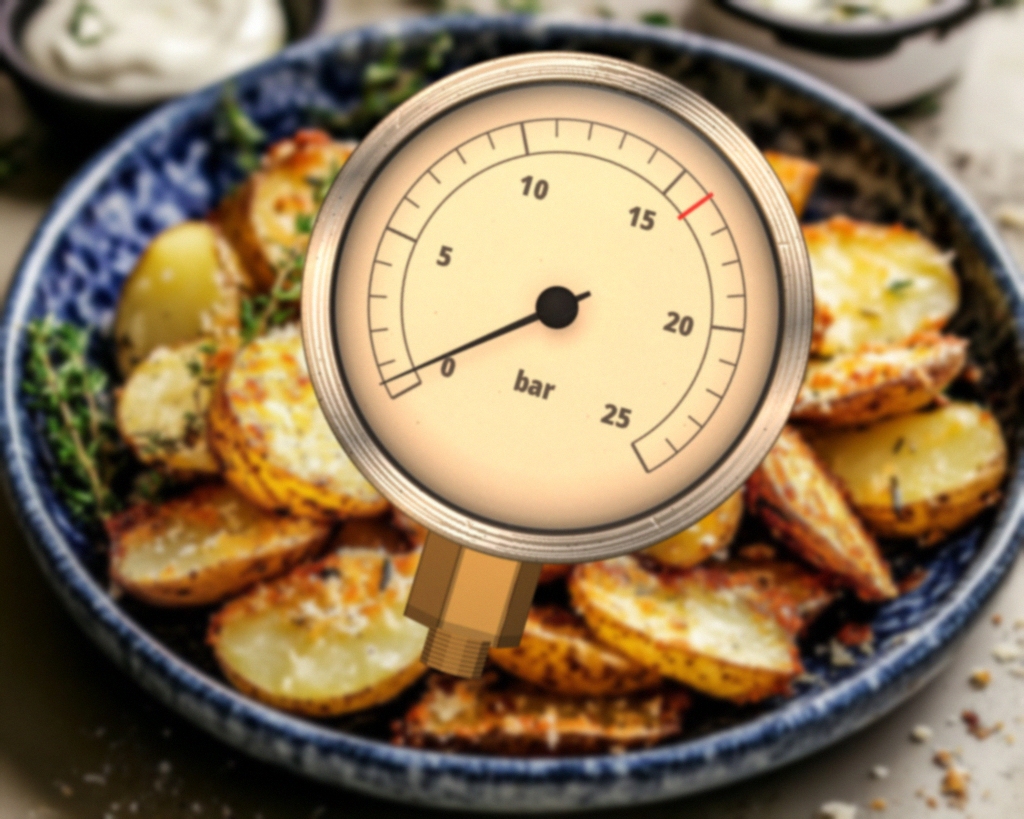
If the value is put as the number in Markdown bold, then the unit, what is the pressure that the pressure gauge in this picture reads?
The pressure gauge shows **0.5** bar
